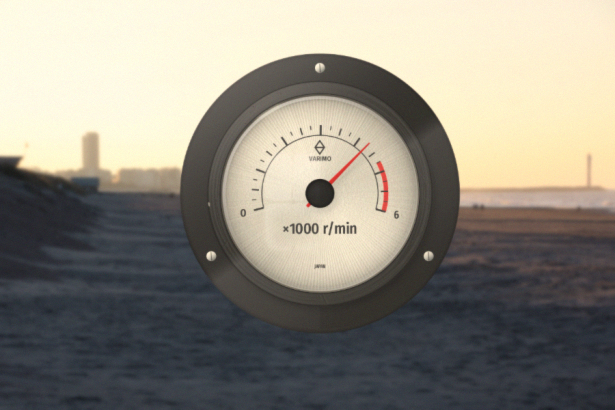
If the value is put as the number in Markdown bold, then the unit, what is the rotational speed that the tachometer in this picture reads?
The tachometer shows **4250** rpm
